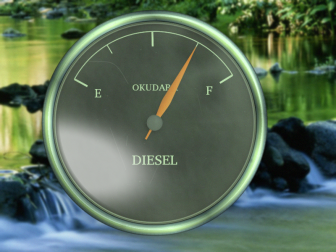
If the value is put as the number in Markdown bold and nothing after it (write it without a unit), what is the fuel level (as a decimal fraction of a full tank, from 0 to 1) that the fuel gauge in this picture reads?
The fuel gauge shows **0.75**
